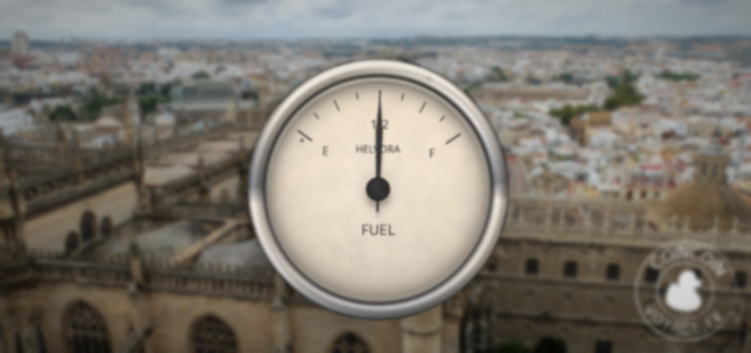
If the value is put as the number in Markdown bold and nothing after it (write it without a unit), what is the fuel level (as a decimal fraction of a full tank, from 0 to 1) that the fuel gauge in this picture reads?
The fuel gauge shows **0.5**
